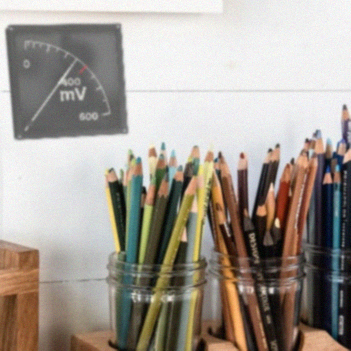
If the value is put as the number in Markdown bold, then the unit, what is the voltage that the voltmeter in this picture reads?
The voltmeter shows **350** mV
